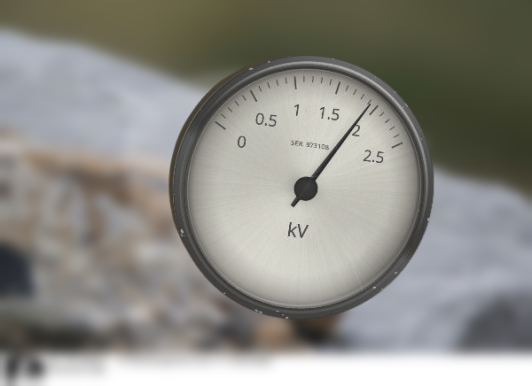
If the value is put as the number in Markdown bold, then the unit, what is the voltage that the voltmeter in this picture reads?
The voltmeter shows **1.9** kV
